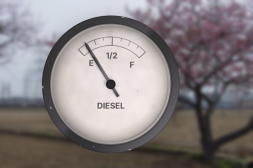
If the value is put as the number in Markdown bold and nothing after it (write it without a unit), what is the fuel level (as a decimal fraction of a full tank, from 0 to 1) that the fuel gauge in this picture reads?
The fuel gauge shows **0.125**
